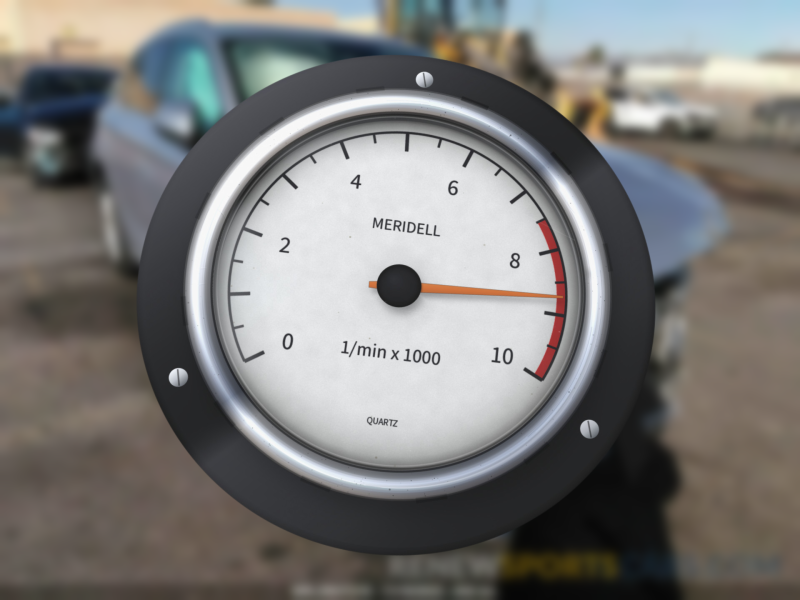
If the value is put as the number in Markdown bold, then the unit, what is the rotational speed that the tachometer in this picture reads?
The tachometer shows **8750** rpm
